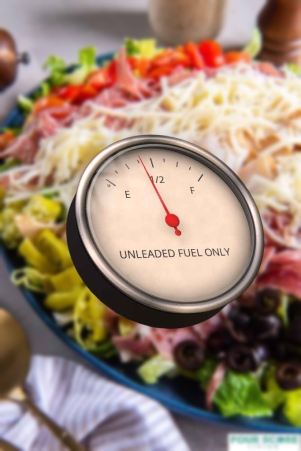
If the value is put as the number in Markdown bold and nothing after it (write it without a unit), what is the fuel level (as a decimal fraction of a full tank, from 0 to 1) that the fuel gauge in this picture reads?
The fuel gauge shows **0.375**
